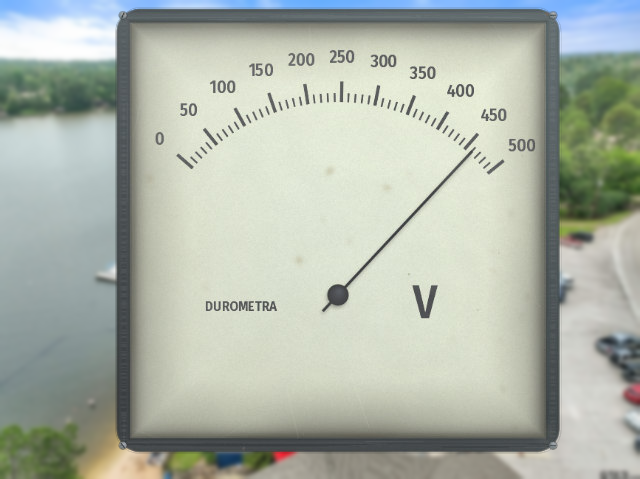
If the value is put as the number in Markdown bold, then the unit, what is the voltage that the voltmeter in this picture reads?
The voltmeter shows **460** V
